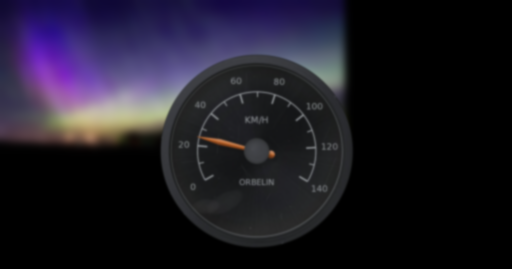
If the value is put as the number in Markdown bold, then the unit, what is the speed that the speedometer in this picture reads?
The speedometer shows **25** km/h
